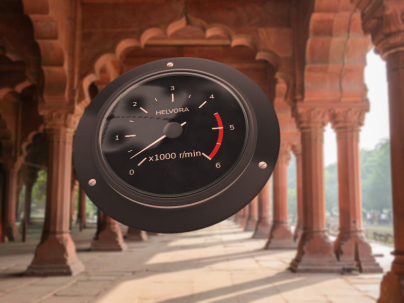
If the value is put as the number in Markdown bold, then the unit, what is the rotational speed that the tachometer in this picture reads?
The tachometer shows **250** rpm
